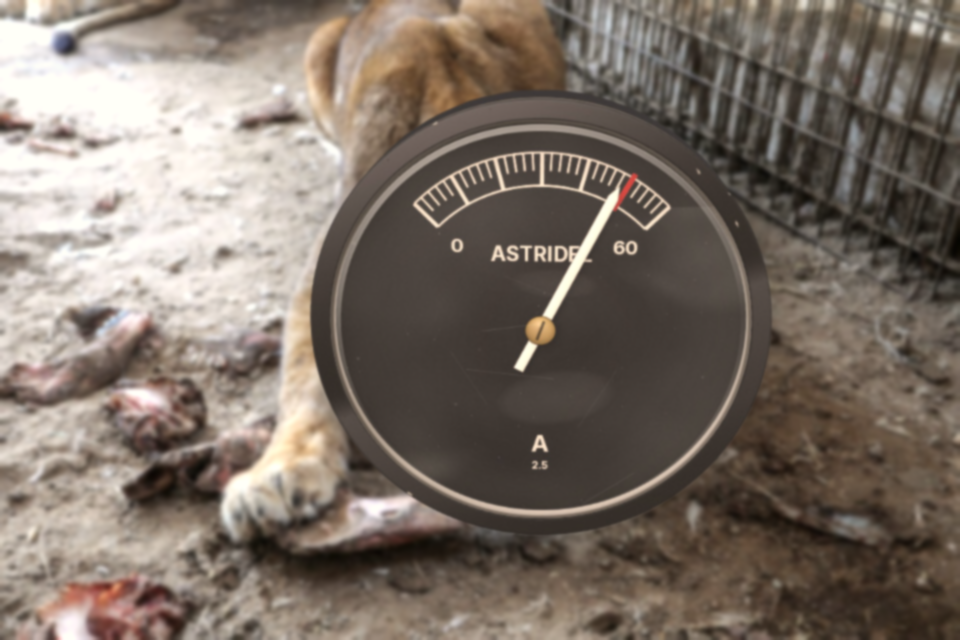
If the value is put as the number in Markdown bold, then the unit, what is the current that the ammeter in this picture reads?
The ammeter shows **48** A
